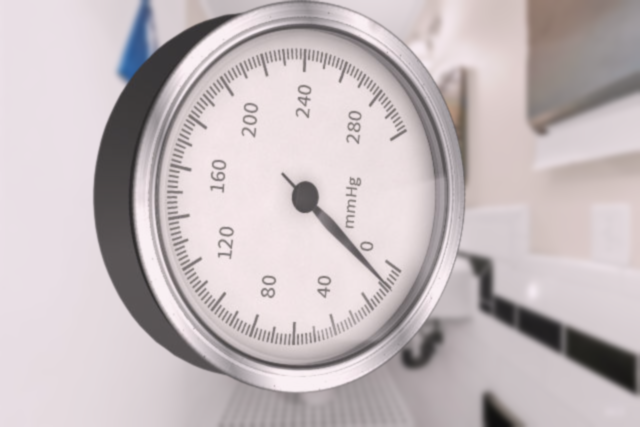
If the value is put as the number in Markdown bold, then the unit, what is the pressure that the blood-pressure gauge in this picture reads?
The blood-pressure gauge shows **10** mmHg
